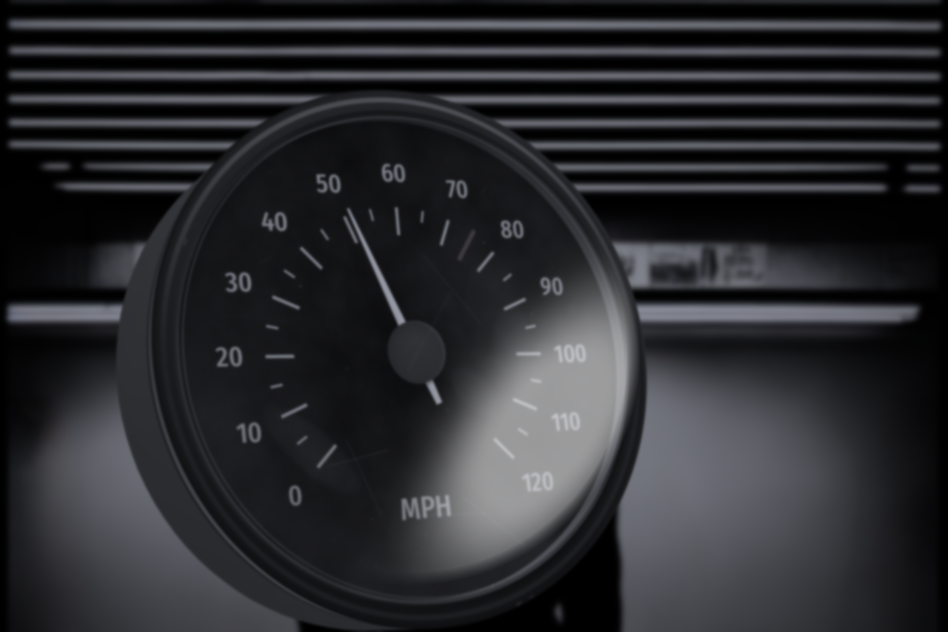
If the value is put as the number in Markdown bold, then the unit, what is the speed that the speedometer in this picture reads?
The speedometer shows **50** mph
